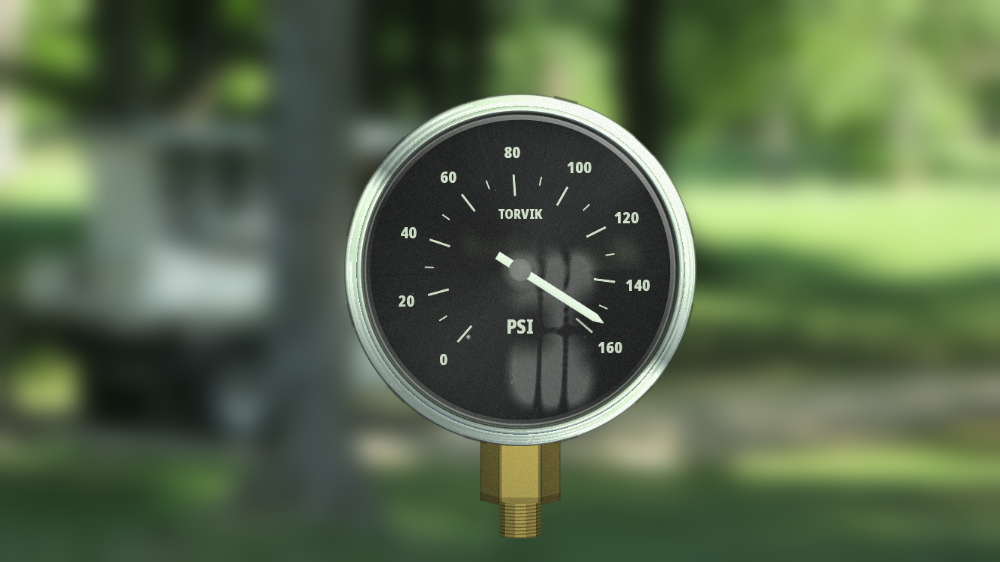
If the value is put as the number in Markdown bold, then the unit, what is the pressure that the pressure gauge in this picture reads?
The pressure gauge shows **155** psi
